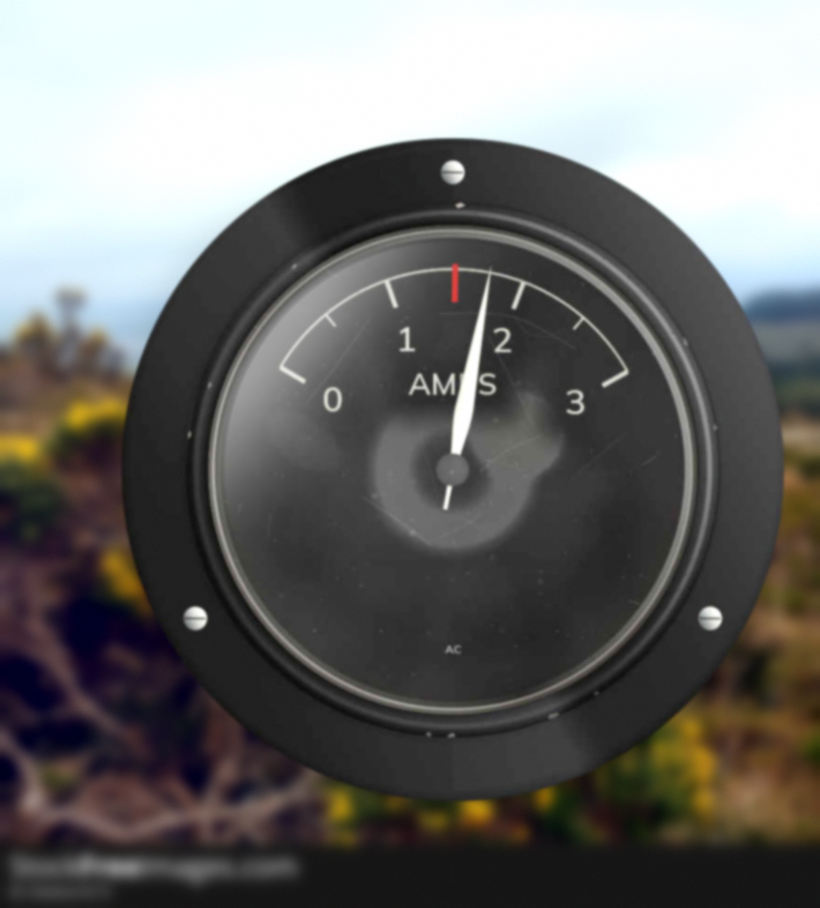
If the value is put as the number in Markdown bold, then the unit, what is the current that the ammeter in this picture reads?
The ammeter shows **1.75** A
